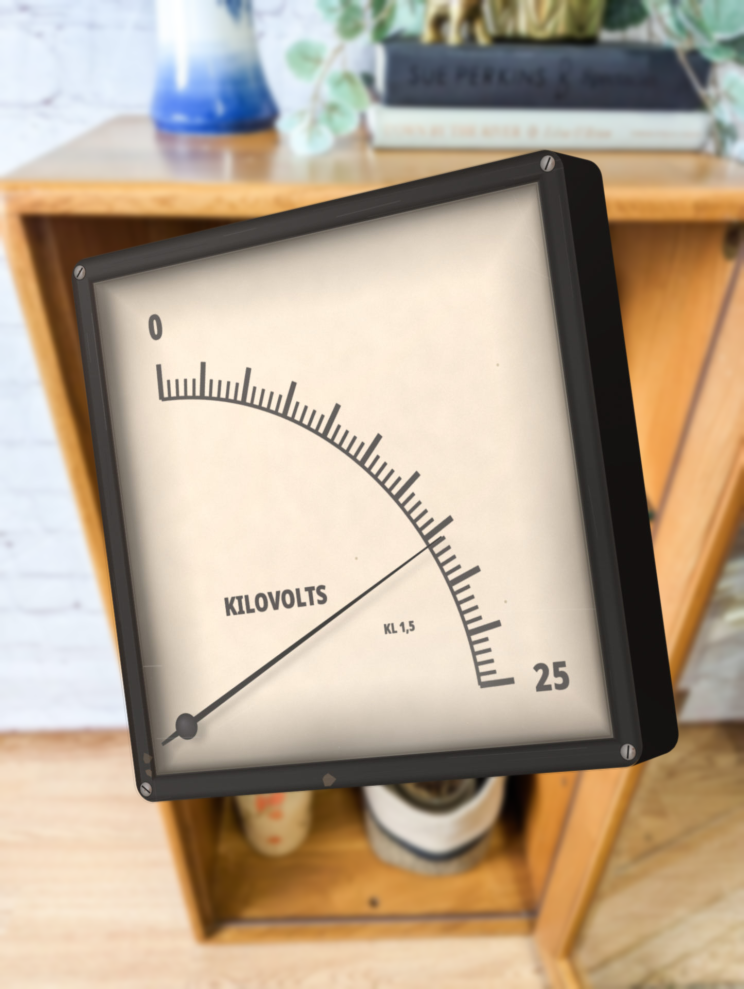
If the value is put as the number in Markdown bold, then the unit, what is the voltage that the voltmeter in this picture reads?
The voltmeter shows **18** kV
